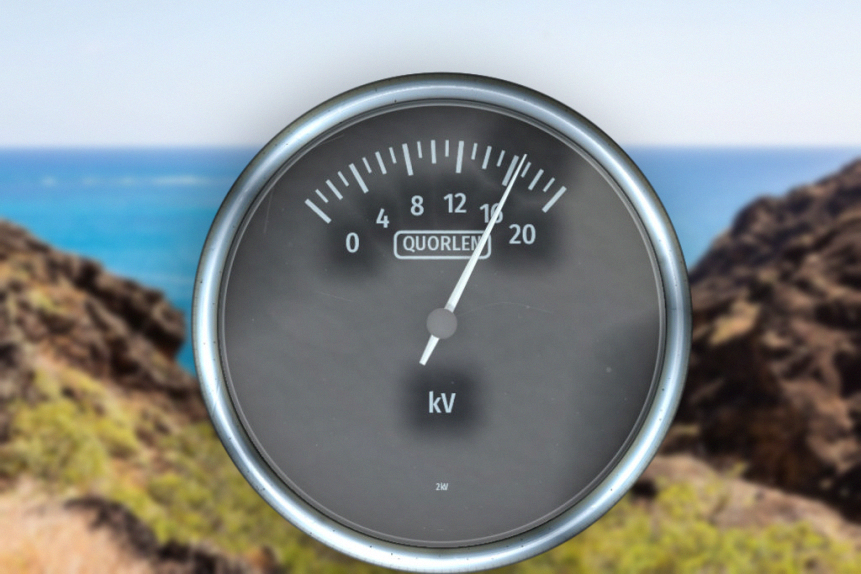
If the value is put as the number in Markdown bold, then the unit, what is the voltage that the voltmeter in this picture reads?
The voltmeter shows **16.5** kV
